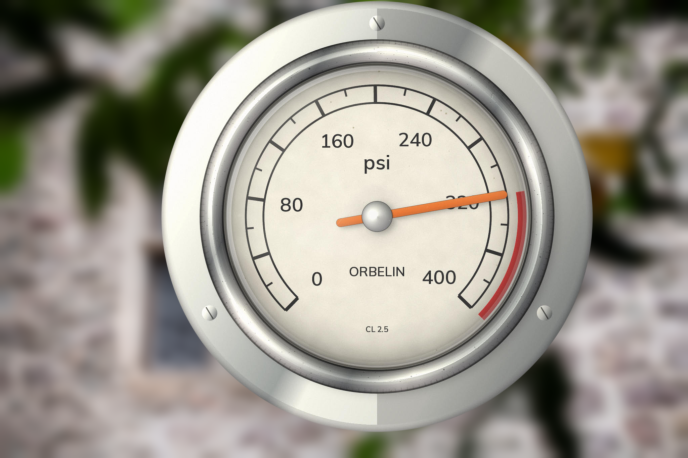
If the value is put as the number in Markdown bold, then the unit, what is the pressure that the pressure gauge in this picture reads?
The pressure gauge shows **320** psi
